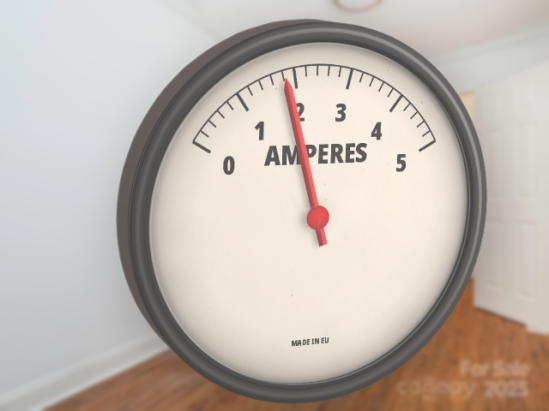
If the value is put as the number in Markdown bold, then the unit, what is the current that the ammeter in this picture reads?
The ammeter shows **1.8** A
